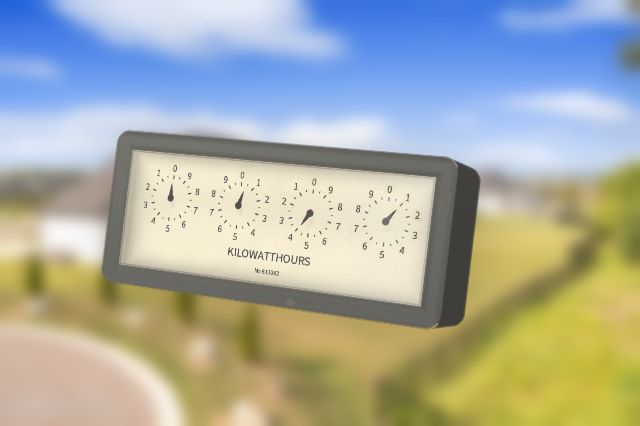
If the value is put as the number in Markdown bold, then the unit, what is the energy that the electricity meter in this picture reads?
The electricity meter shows **41** kWh
